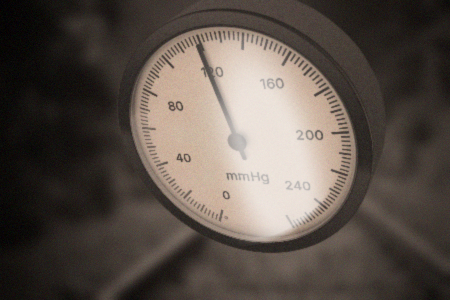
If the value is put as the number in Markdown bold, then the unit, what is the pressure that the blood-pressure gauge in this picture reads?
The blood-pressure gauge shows **120** mmHg
